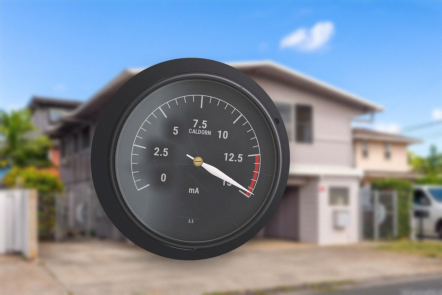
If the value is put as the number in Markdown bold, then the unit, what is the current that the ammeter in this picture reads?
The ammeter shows **14.75** mA
